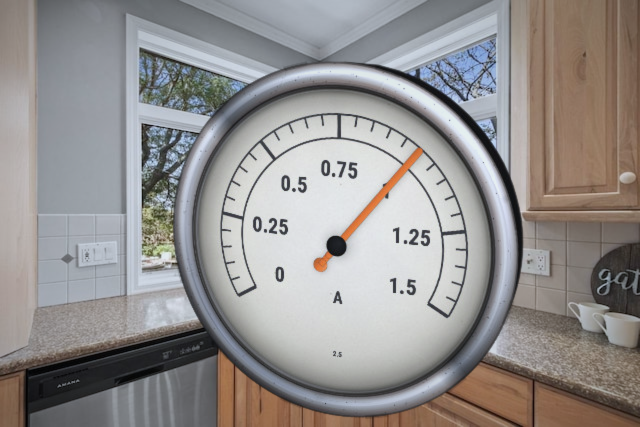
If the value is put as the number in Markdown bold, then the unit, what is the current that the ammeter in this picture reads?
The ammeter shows **1** A
